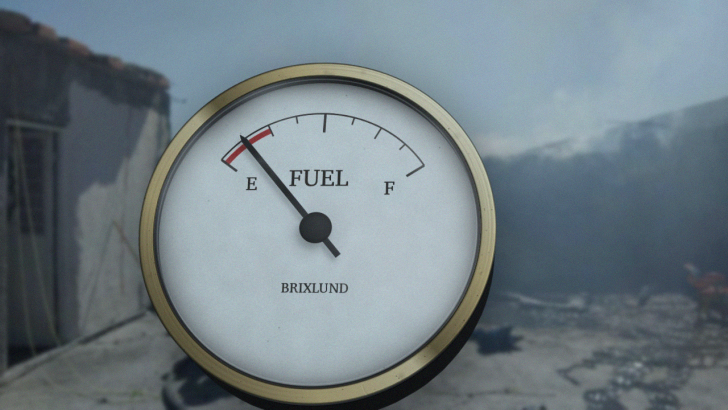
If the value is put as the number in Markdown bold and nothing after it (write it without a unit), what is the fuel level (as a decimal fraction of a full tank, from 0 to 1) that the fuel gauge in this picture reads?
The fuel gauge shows **0.125**
